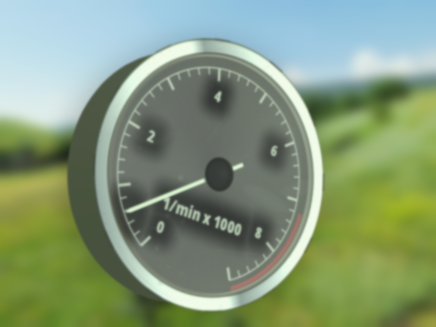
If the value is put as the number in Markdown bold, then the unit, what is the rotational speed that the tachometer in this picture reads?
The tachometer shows **600** rpm
